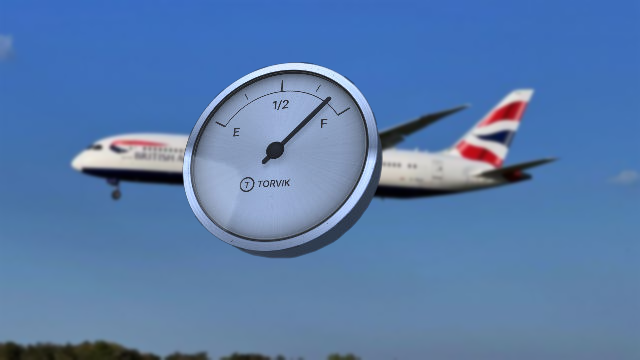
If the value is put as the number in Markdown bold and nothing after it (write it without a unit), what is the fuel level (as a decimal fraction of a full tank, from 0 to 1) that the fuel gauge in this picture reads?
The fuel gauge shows **0.875**
